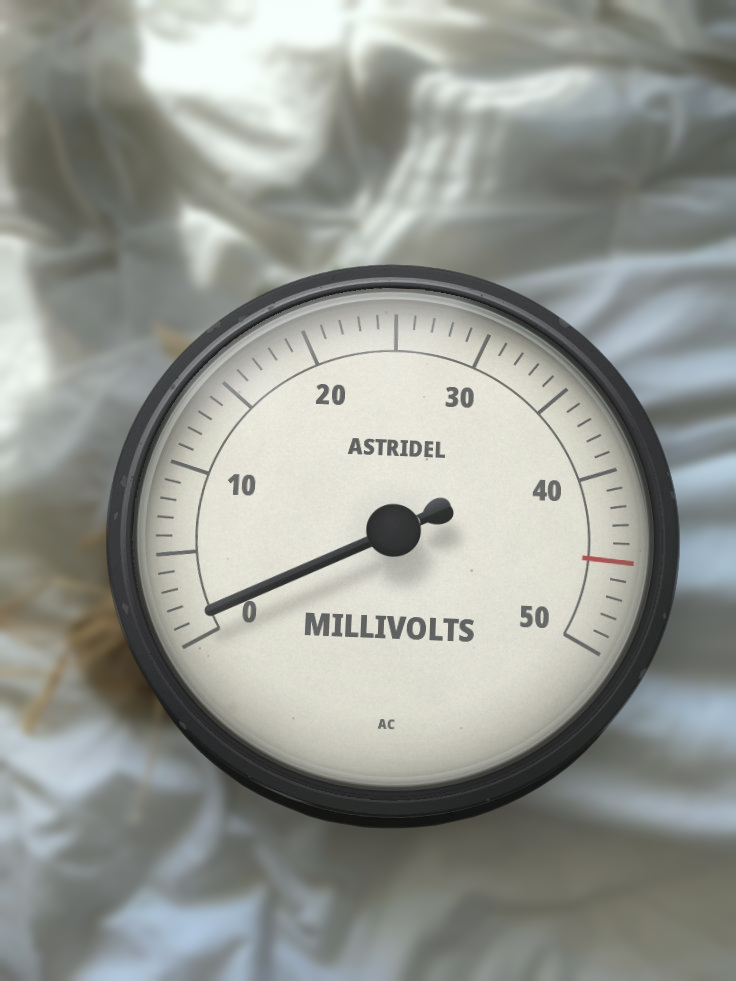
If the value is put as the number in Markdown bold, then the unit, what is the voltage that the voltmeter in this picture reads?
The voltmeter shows **1** mV
